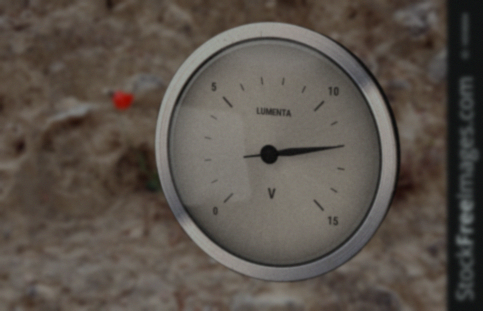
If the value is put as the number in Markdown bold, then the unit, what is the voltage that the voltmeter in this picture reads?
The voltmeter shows **12** V
